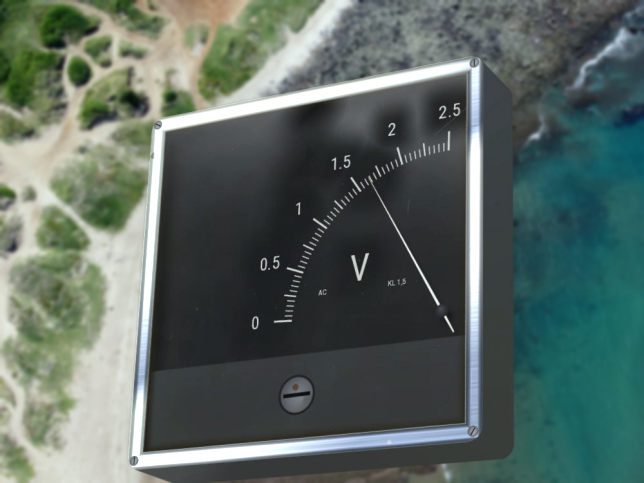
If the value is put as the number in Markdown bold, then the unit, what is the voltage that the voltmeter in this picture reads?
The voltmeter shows **1.65** V
